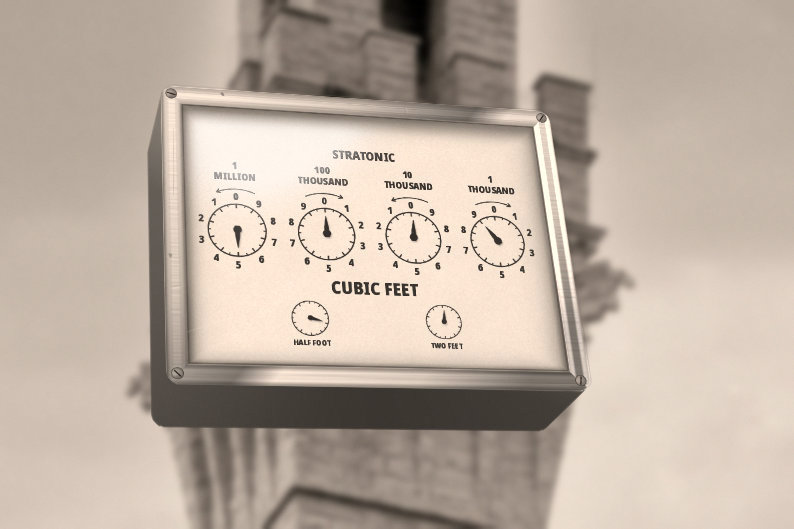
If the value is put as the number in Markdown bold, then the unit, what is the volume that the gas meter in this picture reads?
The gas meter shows **499900** ft³
